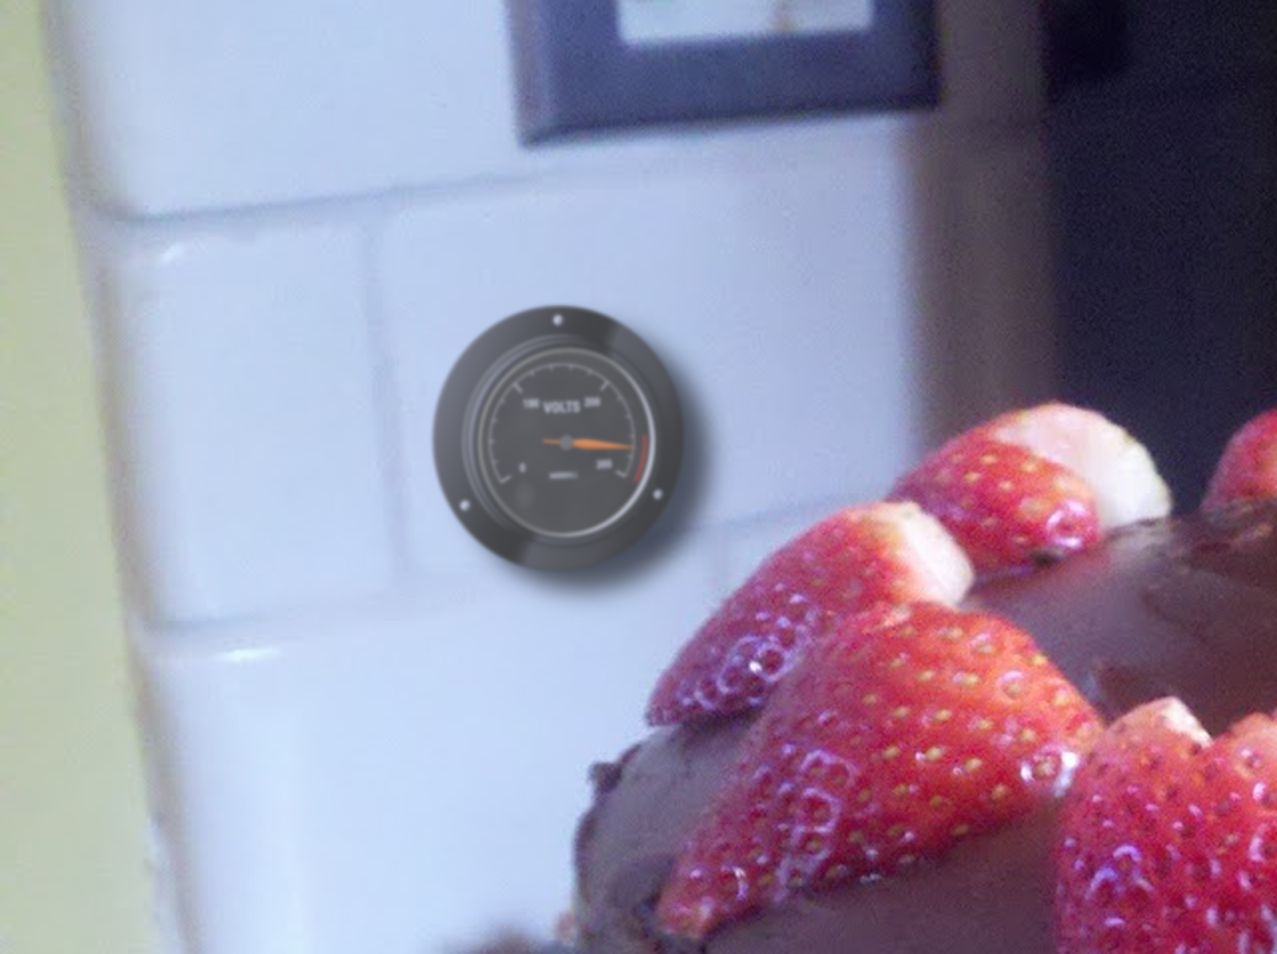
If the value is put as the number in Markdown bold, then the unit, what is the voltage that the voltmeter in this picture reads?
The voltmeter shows **270** V
